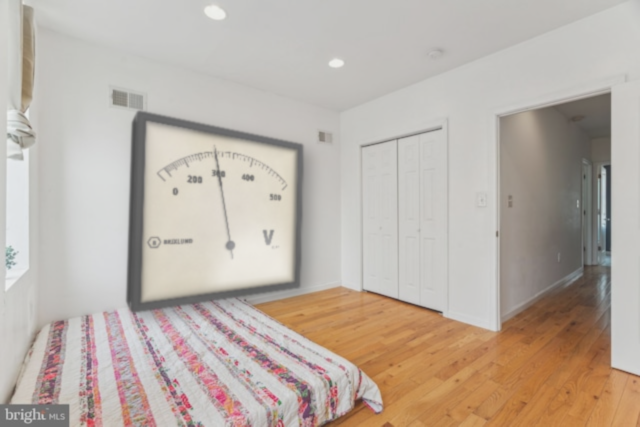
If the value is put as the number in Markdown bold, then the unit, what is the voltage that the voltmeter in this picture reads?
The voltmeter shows **300** V
